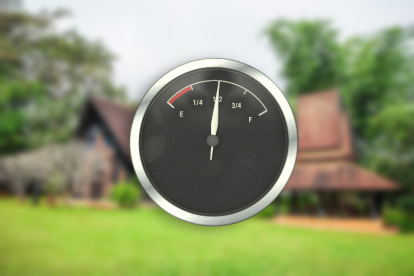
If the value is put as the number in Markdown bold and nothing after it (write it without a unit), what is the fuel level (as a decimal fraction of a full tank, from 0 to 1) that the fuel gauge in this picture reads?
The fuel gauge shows **0.5**
